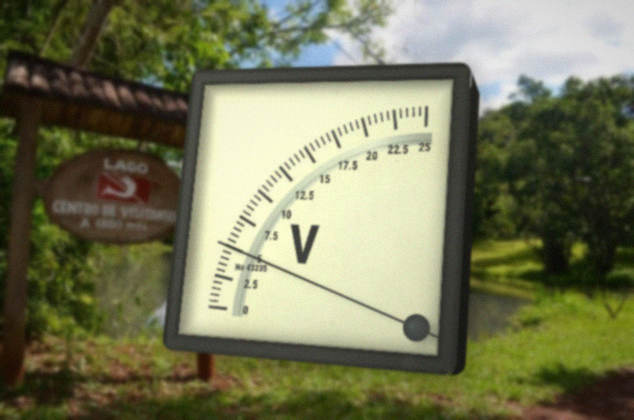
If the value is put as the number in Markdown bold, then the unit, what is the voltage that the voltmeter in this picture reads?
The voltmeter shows **5** V
